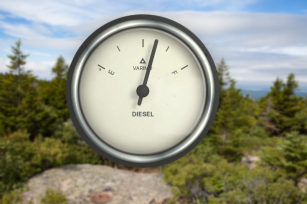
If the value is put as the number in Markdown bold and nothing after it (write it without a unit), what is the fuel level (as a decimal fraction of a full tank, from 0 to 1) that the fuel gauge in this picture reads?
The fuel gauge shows **0.625**
